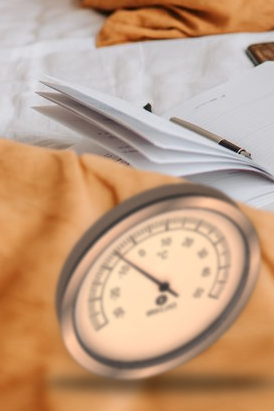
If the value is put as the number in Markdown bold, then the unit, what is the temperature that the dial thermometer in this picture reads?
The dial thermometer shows **-5** °C
